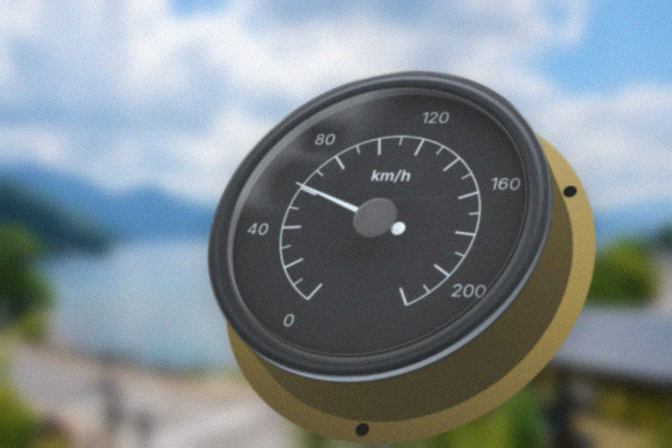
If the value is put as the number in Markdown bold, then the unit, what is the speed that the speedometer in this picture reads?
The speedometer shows **60** km/h
